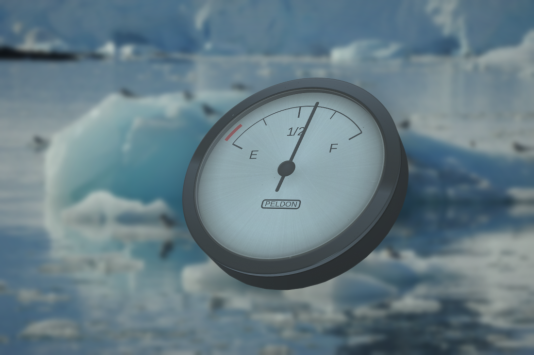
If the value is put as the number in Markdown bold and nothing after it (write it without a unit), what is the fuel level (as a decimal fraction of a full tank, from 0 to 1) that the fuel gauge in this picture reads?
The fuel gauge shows **0.625**
